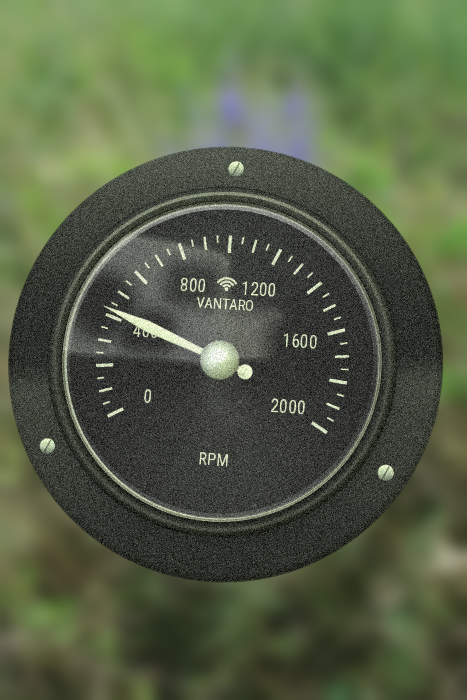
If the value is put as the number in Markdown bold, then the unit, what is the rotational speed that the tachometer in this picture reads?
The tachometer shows **425** rpm
